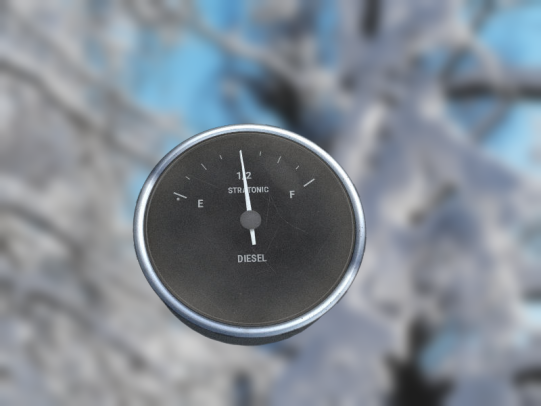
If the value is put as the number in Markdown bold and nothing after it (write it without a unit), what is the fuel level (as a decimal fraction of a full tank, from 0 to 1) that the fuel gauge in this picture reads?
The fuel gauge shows **0.5**
